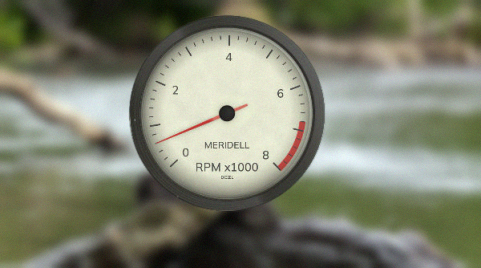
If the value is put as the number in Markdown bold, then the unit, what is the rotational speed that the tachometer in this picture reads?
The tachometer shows **600** rpm
